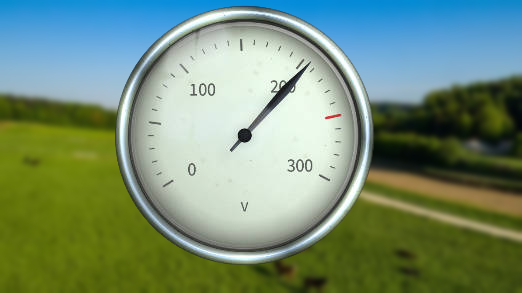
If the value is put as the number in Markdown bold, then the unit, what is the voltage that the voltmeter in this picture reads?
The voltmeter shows **205** V
